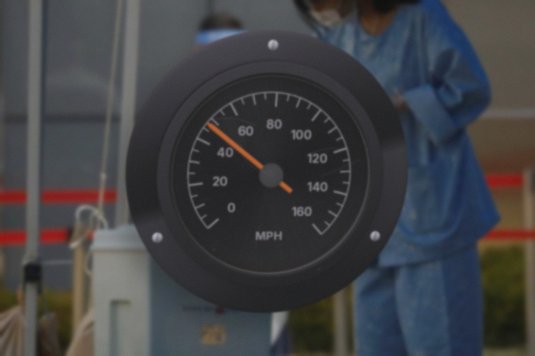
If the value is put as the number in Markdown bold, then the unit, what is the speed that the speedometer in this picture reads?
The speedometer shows **47.5** mph
